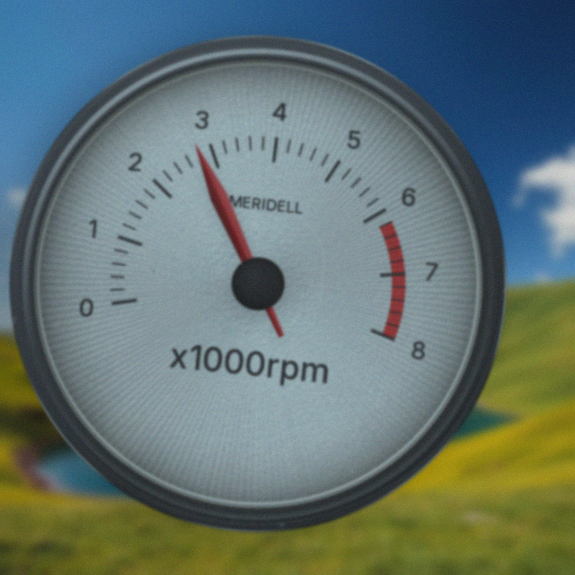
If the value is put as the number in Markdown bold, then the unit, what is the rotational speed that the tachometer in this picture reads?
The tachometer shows **2800** rpm
